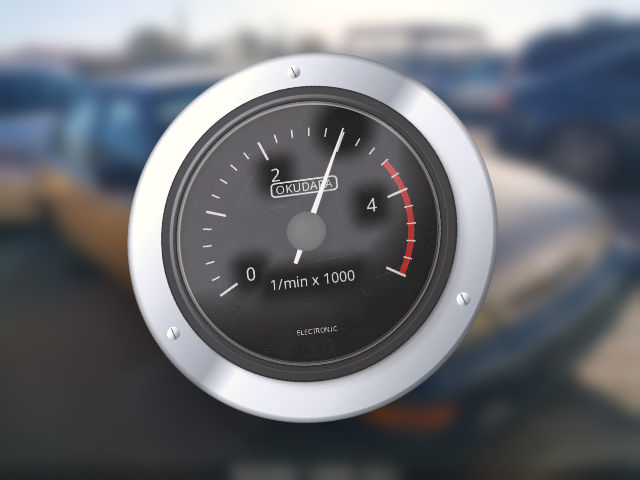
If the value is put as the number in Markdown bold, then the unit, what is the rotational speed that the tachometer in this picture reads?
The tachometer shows **3000** rpm
